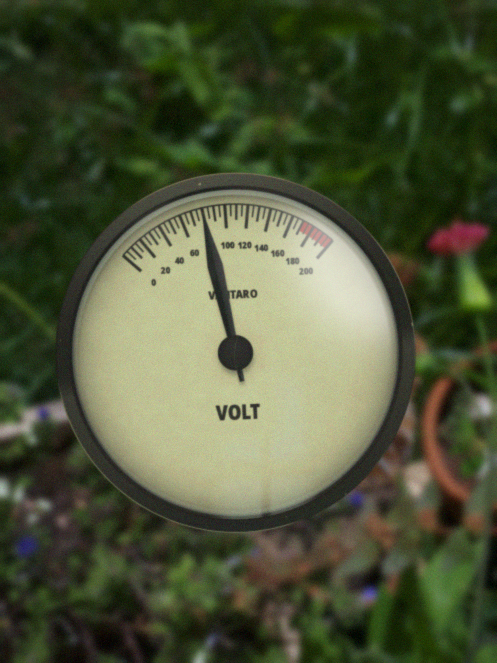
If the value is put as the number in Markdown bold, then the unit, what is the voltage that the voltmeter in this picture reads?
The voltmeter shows **80** V
